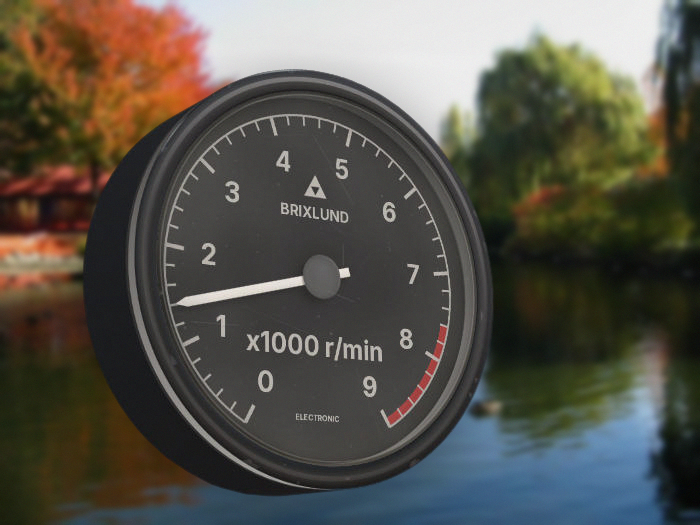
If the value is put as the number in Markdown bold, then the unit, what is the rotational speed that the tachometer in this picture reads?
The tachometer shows **1400** rpm
